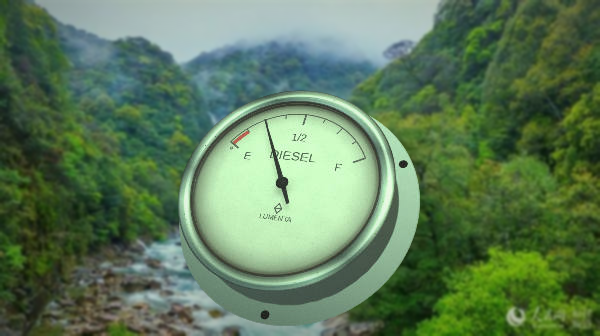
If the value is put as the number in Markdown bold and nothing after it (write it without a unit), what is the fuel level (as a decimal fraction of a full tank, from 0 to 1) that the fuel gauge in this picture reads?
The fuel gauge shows **0.25**
